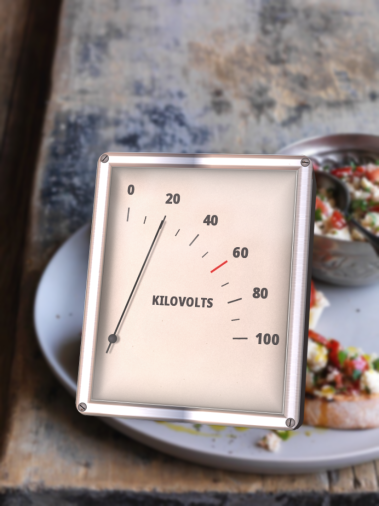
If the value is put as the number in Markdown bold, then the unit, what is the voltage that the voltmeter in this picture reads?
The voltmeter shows **20** kV
